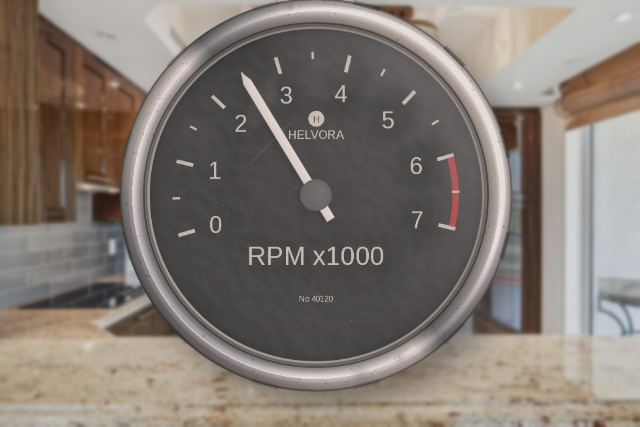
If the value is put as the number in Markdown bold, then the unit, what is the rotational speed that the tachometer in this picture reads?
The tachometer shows **2500** rpm
